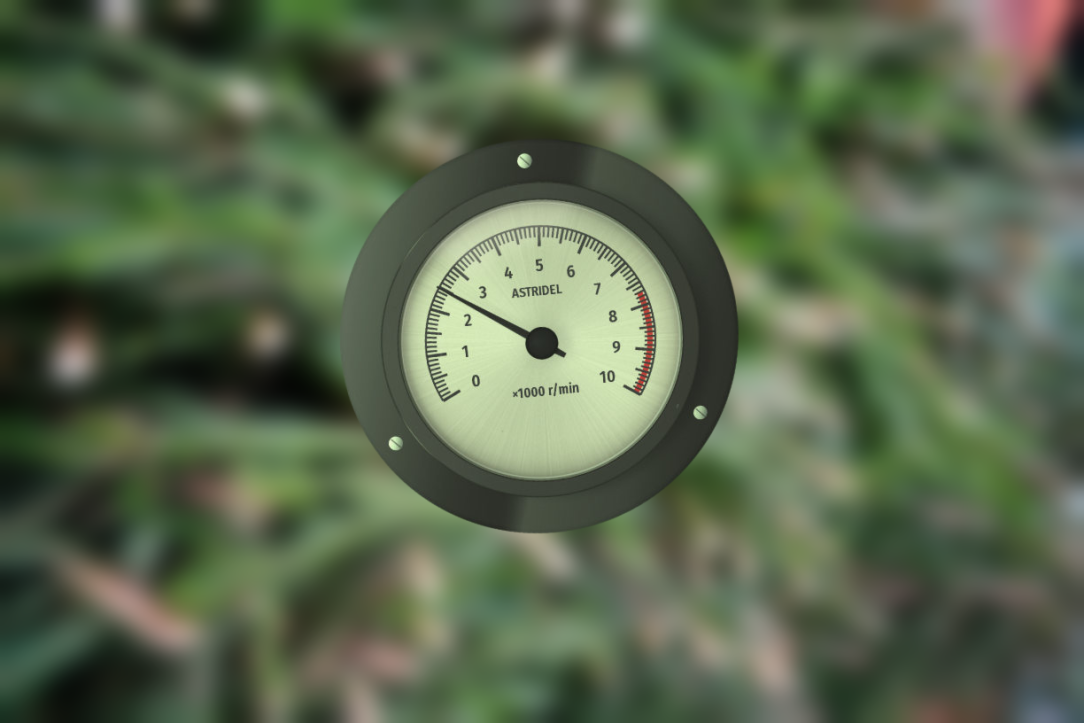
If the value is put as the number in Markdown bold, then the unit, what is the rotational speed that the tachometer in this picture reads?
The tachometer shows **2500** rpm
